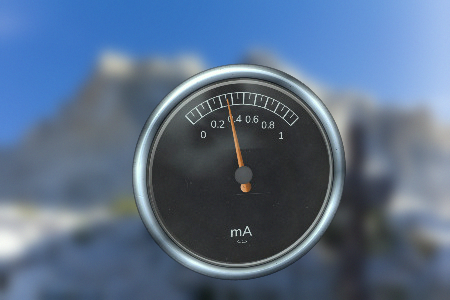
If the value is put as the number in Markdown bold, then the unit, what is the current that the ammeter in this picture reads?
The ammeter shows **0.35** mA
